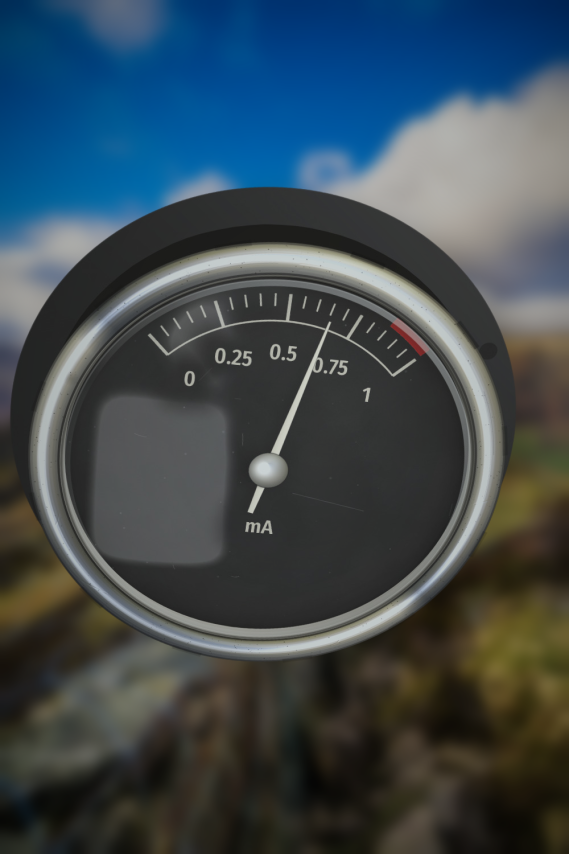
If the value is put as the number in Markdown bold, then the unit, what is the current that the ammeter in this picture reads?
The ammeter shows **0.65** mA
